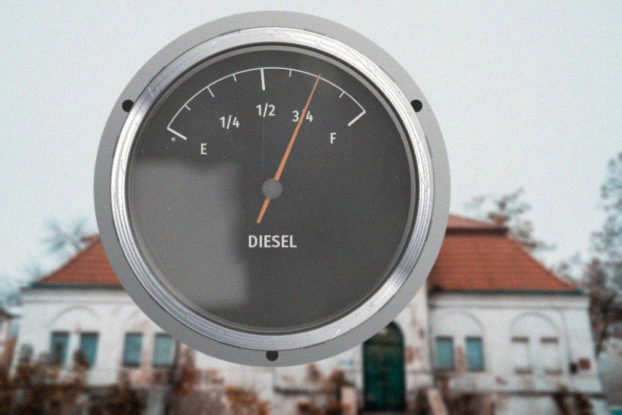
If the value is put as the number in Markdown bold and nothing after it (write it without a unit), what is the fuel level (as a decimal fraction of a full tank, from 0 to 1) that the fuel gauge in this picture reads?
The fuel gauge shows **0.75**
